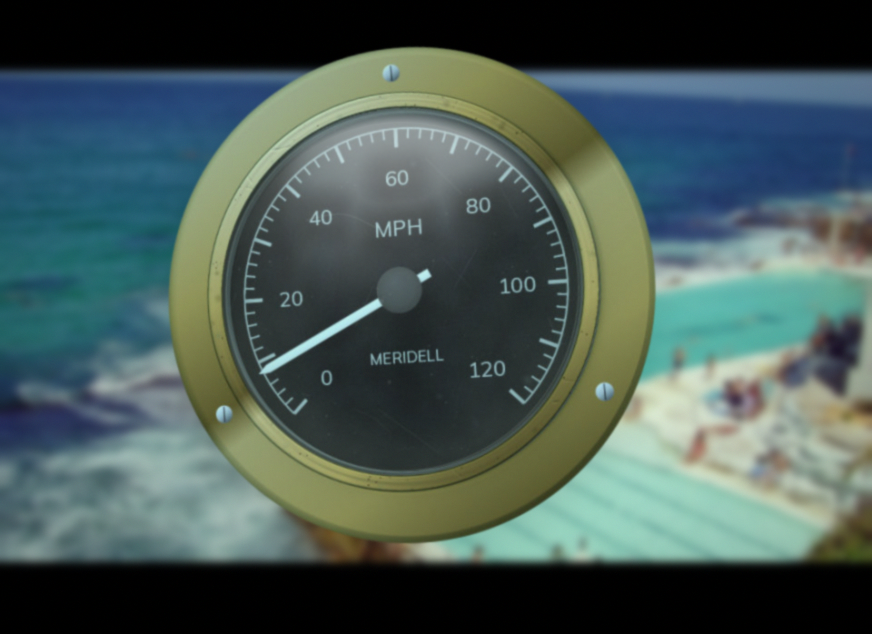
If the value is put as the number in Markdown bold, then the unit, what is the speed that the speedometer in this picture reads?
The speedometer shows **8** mph
